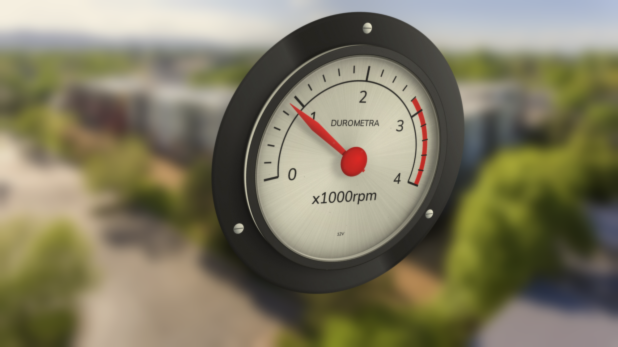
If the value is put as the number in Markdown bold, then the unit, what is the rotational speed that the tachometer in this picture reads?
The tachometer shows **900** rpm
